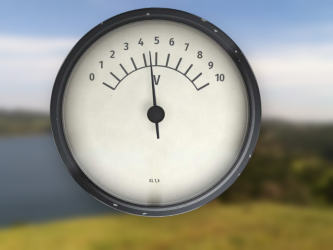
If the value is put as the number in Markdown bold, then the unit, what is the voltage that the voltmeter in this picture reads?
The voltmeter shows **4.5** V
